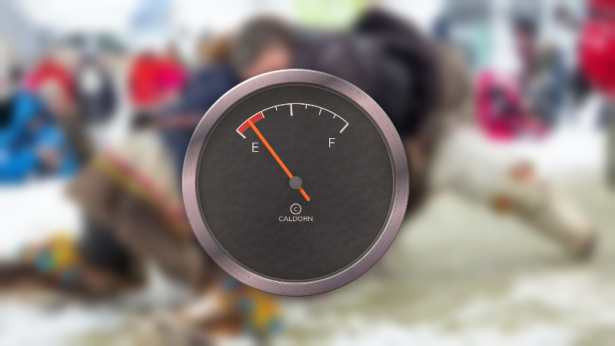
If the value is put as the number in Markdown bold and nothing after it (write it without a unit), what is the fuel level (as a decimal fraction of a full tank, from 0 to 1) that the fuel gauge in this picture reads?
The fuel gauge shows **0.125**
